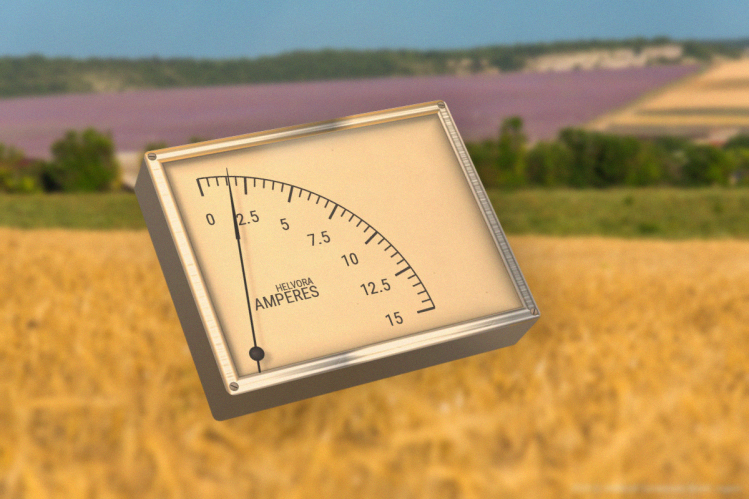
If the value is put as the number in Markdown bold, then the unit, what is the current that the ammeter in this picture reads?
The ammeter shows **1.5** A
